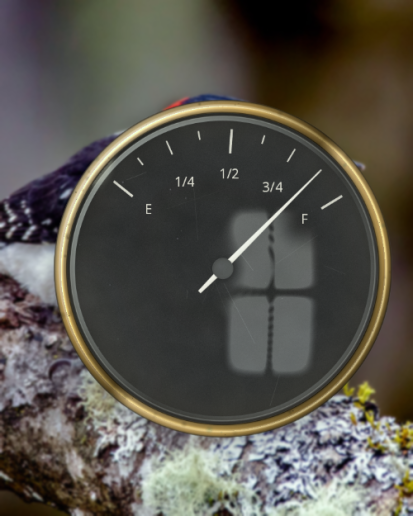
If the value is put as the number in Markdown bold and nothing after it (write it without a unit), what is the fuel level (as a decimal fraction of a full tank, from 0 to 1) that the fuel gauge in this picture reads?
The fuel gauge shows **0.875**
